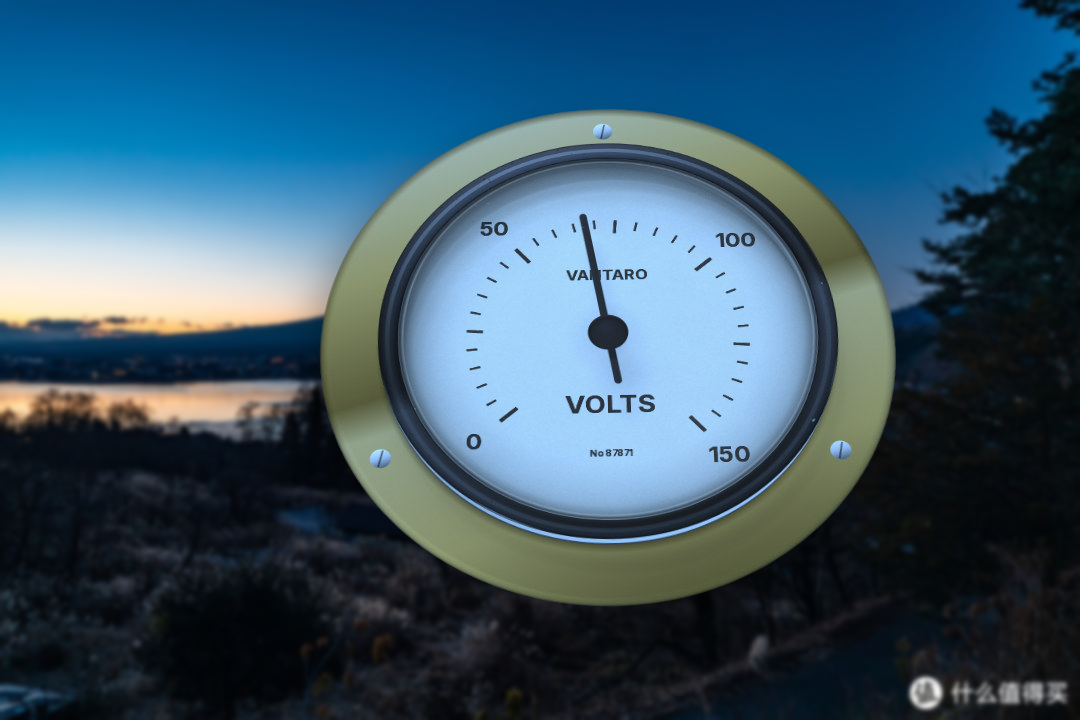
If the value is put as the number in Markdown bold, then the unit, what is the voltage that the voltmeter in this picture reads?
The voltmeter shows **67.5** V
